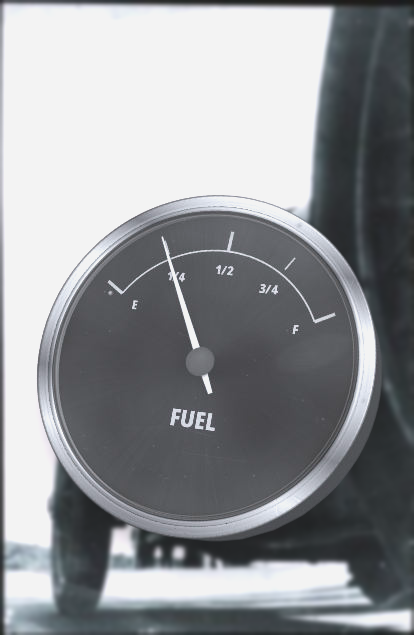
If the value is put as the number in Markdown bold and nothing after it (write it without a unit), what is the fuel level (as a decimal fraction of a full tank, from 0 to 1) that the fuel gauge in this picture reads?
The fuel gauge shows **0.25**
